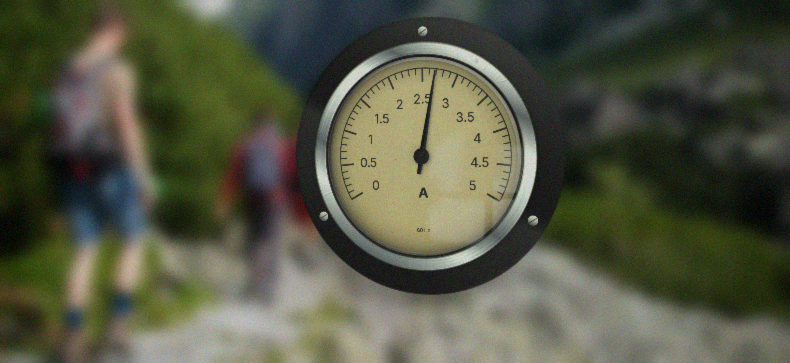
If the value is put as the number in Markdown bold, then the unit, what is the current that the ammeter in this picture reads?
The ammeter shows **2.7** A
